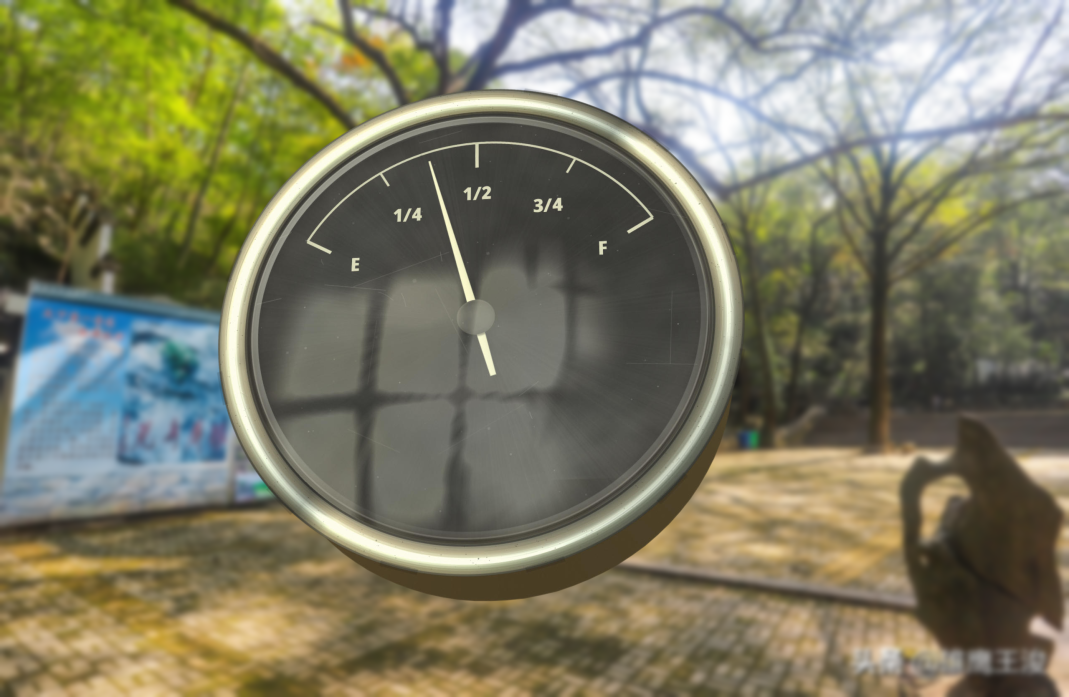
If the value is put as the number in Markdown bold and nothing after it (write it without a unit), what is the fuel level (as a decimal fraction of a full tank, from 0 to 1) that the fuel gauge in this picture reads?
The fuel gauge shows **0.375**
